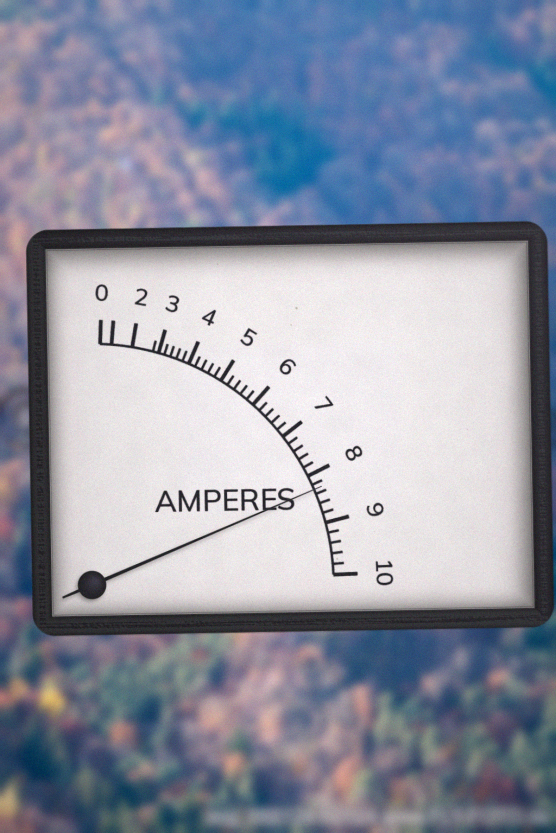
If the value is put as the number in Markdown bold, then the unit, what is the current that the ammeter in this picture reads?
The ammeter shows **8.3** A
